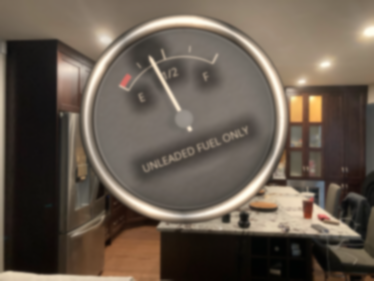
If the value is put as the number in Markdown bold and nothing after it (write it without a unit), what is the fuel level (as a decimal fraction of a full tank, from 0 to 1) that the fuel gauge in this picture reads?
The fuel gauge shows **0.375**
